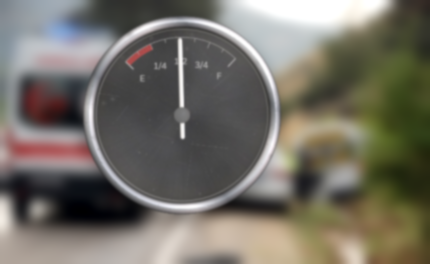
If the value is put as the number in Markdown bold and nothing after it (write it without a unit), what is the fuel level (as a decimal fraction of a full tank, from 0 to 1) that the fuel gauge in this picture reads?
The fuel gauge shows **0.5**
